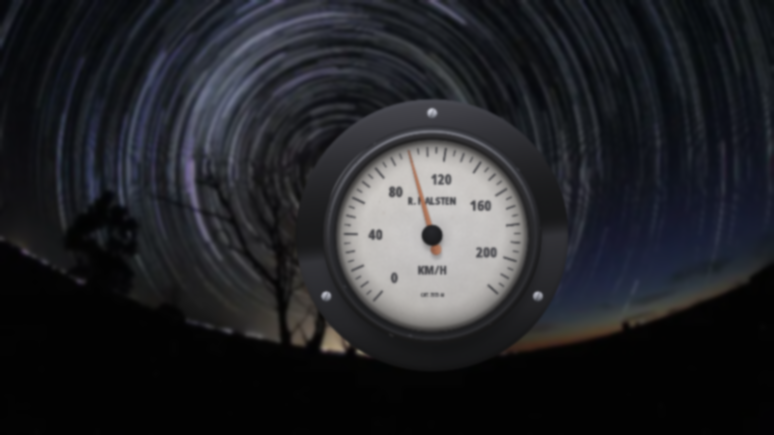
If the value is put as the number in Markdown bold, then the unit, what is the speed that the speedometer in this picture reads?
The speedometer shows **100** km/h
